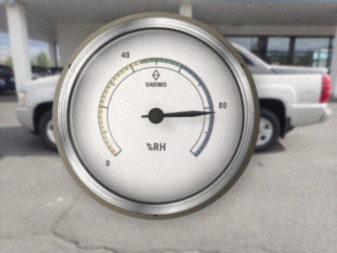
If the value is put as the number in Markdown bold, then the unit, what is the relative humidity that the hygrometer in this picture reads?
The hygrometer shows **82** %
